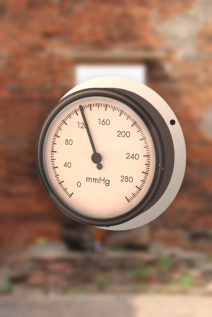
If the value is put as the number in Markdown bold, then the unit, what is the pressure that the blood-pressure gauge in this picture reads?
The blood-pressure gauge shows **130** mmHg
